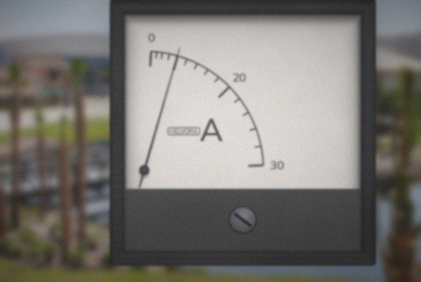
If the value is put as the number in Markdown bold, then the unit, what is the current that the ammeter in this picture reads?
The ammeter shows **10** A
